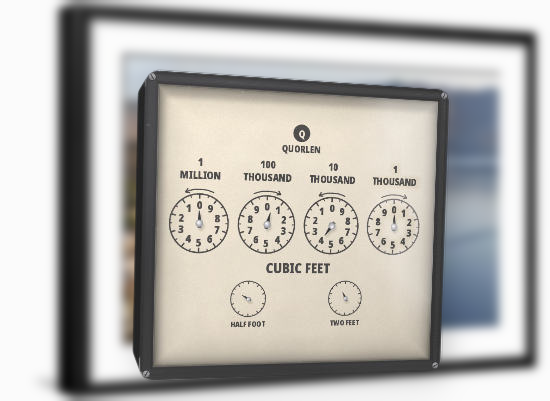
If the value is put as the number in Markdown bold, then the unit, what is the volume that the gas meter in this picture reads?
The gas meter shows **4000** ft³
